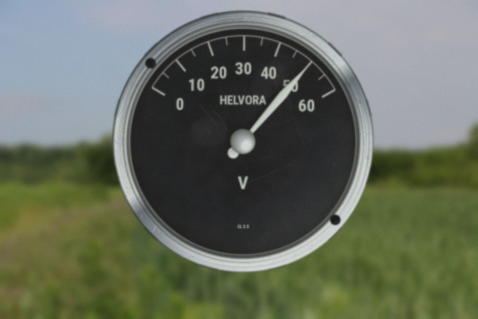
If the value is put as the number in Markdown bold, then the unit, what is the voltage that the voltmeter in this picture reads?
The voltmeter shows **50** V
